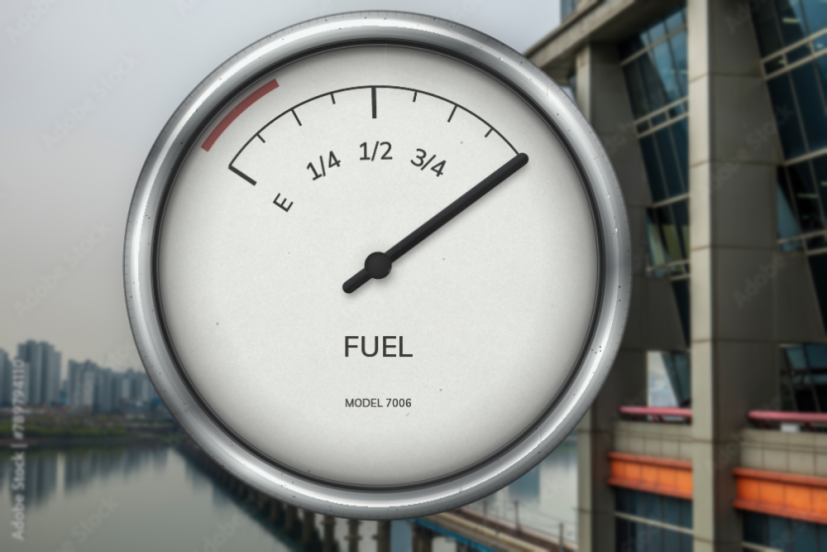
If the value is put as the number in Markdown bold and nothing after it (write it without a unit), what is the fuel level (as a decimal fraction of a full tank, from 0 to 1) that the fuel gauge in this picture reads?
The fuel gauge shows **1**
